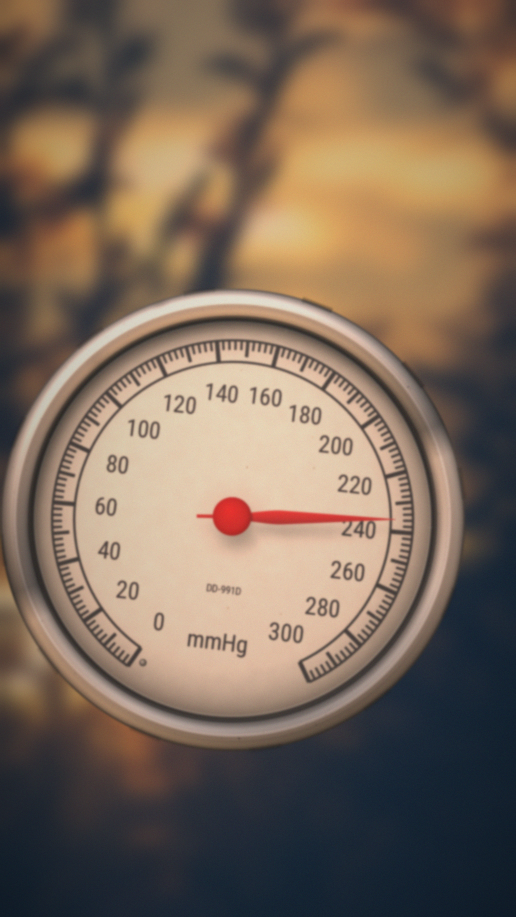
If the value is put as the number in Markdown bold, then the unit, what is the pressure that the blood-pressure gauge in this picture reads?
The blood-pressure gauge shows **236** mmHg
